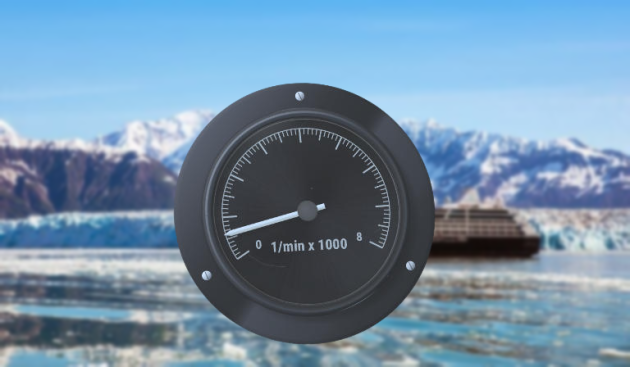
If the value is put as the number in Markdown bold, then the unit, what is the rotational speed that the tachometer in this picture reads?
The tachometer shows **600** rpm
